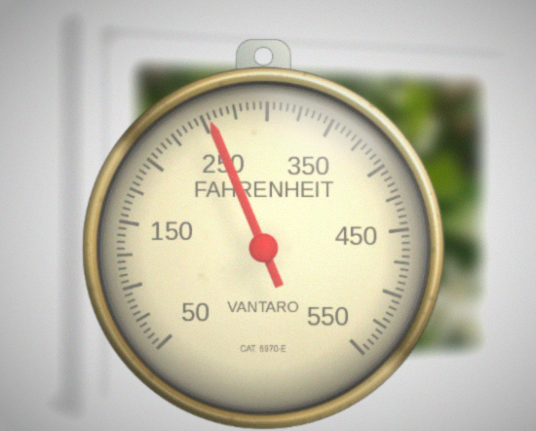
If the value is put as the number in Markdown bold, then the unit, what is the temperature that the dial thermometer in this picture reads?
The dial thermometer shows **255** °F
